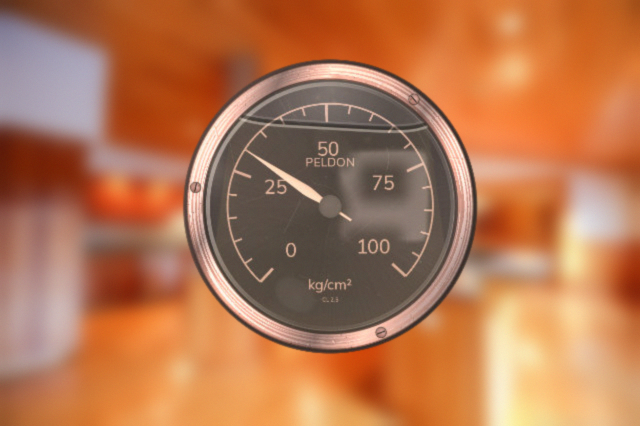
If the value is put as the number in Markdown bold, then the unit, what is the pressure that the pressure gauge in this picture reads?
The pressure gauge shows **30** kg/cm²
